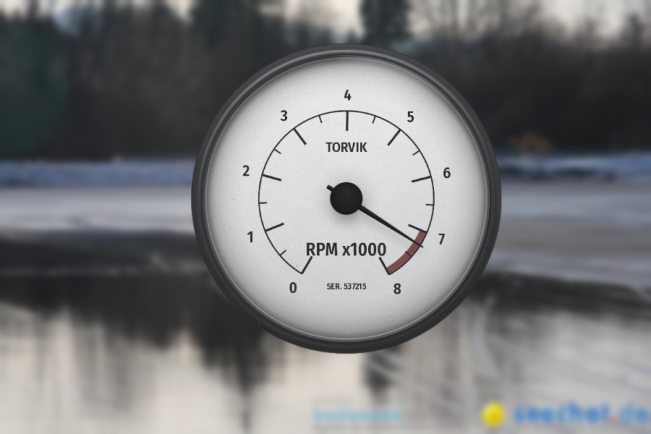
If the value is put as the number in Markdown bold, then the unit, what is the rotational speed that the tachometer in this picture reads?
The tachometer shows **7250** rpm
